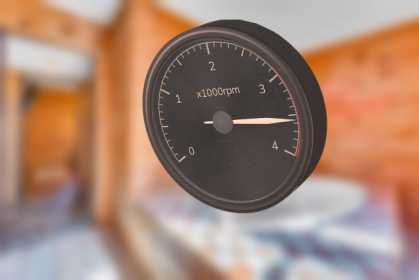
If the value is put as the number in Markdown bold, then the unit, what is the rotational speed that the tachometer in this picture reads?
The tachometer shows **3550** rpm
